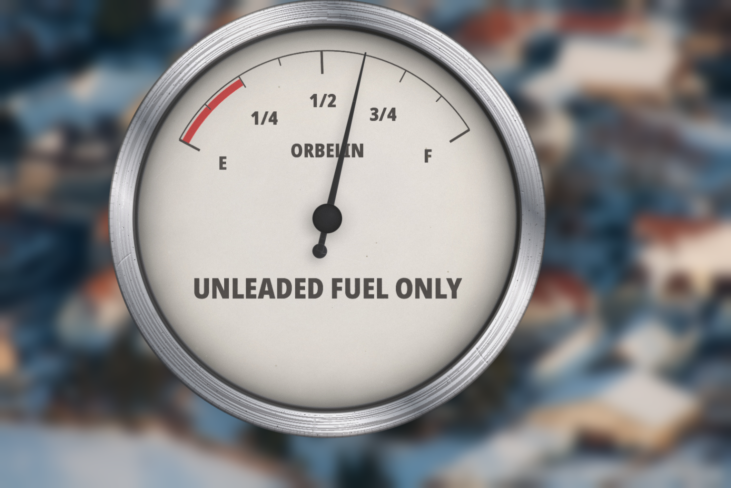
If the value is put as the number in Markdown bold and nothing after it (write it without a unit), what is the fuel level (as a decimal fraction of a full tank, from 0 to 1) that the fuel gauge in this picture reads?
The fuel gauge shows **0.625**
